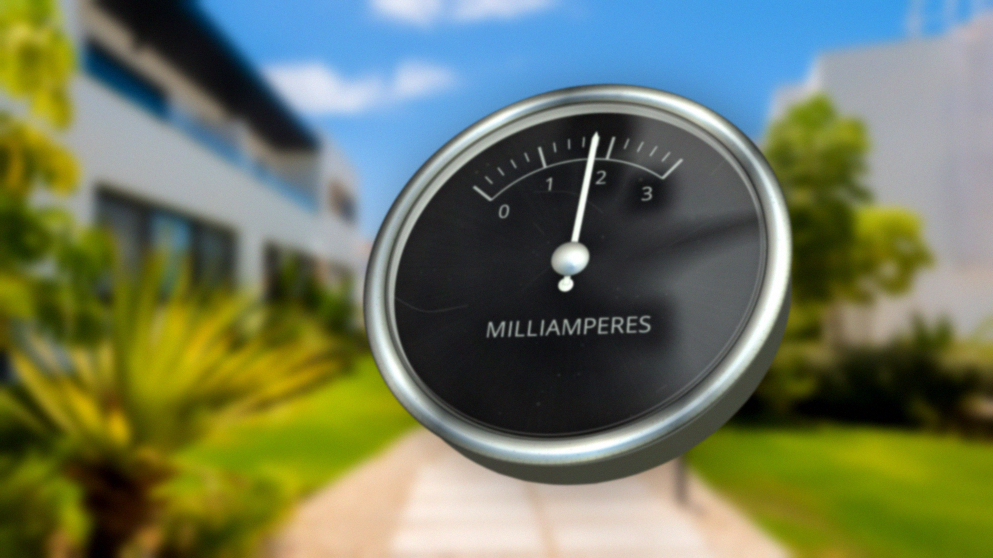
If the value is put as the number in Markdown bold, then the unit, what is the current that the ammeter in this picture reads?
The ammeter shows **1.8** mA
